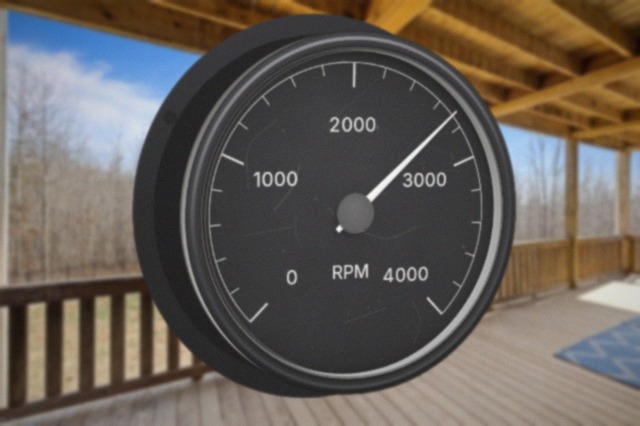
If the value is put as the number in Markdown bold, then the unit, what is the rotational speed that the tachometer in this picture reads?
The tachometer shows **2700** rpm
